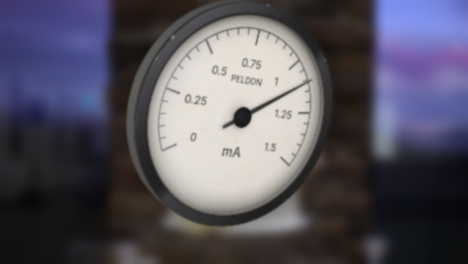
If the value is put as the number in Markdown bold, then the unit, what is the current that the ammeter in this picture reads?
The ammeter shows **1.1** mA
